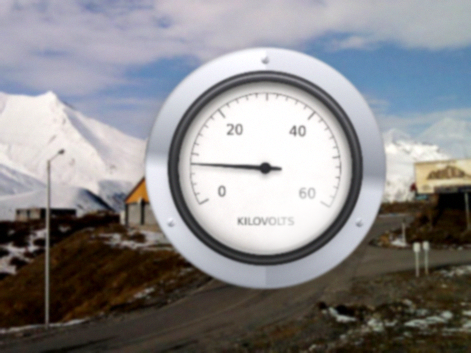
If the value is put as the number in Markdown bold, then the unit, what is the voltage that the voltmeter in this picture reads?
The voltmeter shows **8** kV
